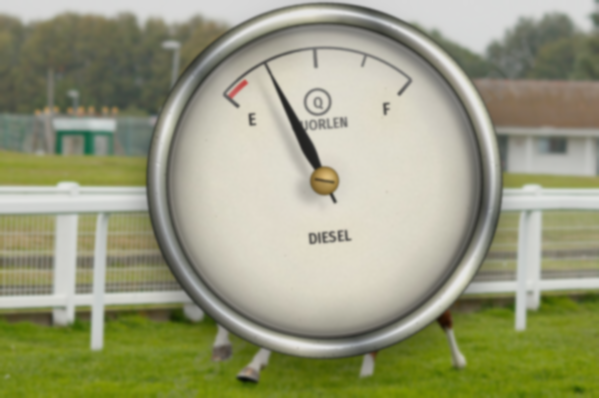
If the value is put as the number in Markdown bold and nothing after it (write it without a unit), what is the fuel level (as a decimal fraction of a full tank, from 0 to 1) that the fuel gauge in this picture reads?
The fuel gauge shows **0.25**
